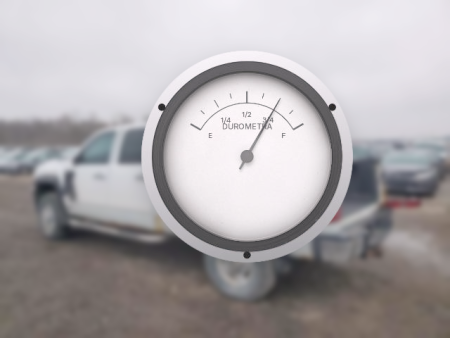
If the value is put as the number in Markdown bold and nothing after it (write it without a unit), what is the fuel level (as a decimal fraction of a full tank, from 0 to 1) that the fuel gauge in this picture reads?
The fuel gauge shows **0.75**
